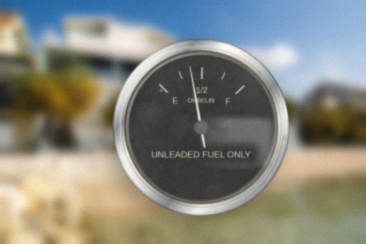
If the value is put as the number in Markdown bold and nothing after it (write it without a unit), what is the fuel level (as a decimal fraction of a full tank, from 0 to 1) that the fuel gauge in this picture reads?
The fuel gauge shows **0.375**
